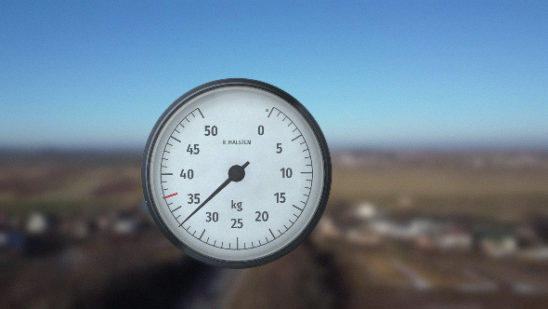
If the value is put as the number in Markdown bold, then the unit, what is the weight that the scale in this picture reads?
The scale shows **33** kg
